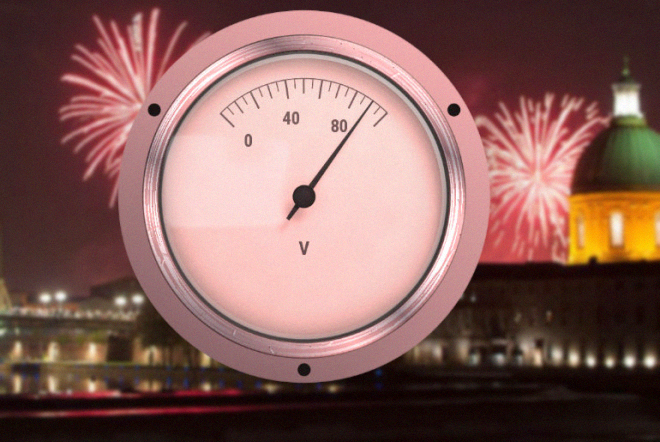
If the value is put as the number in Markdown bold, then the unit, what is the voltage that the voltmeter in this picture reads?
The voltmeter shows **90** V
